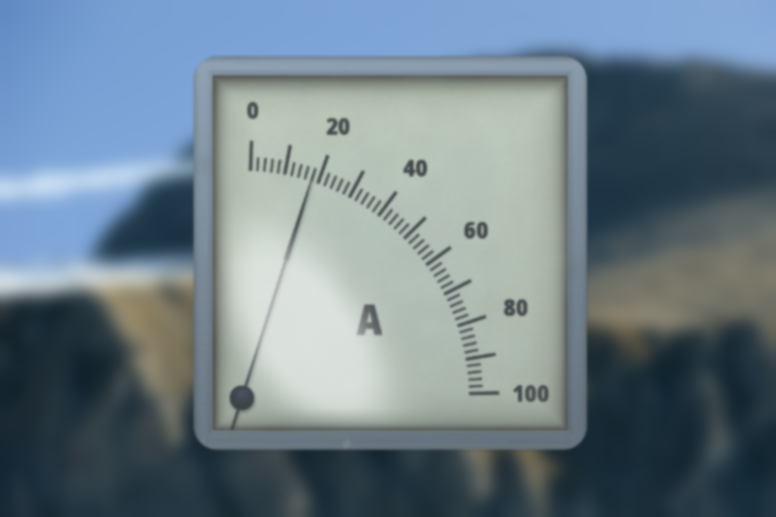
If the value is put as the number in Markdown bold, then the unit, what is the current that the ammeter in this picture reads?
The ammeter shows **18** A
